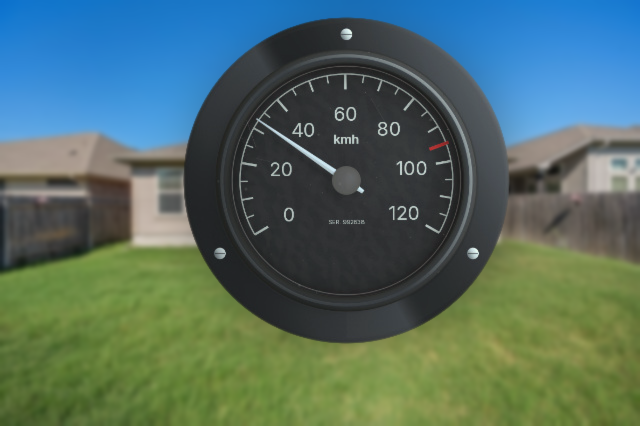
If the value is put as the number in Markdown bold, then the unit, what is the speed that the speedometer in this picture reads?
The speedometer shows **32.5** km/h
